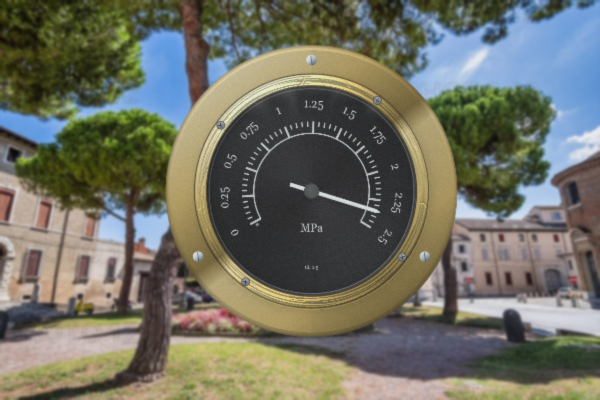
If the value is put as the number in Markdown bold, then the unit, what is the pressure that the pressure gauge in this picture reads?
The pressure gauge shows **2.35** MPa
